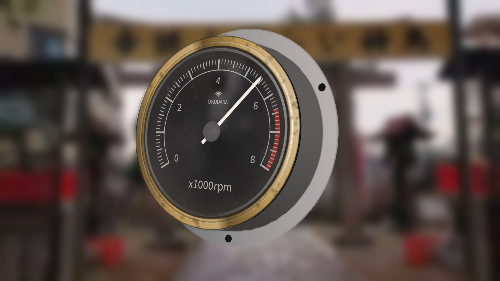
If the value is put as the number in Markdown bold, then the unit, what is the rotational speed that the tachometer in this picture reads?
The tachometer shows **5500** rpm
